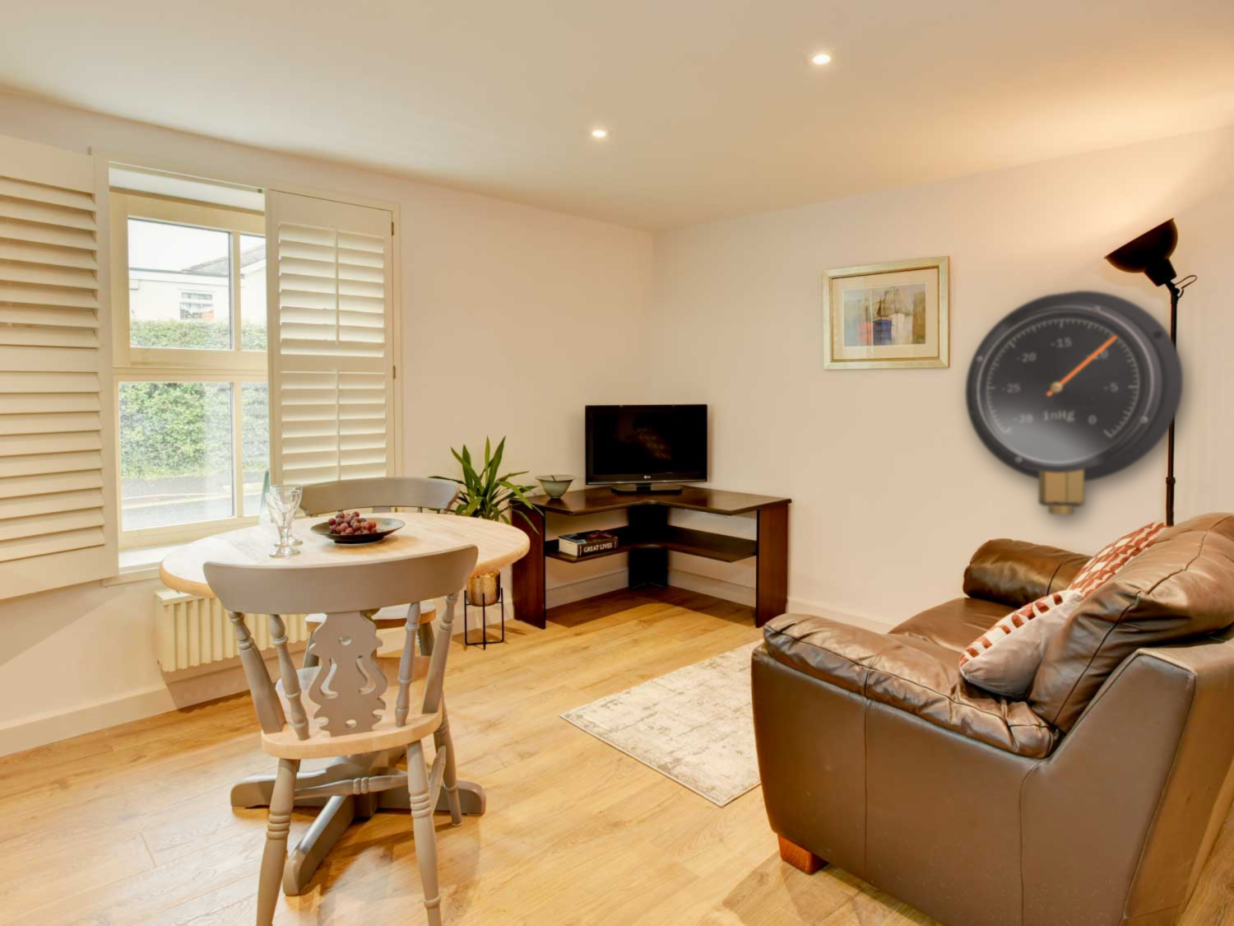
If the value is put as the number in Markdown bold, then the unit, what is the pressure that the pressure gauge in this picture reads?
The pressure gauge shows **-10** inHg
